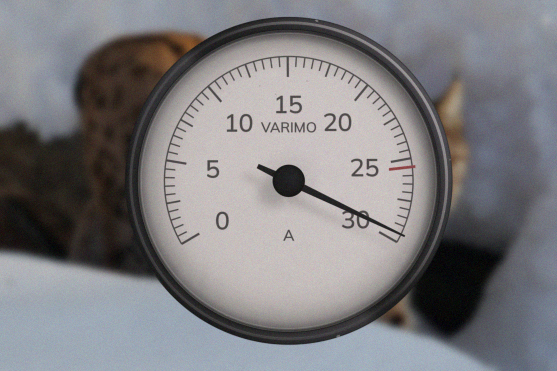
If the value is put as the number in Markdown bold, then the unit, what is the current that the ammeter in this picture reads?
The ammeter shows **29.5** A
